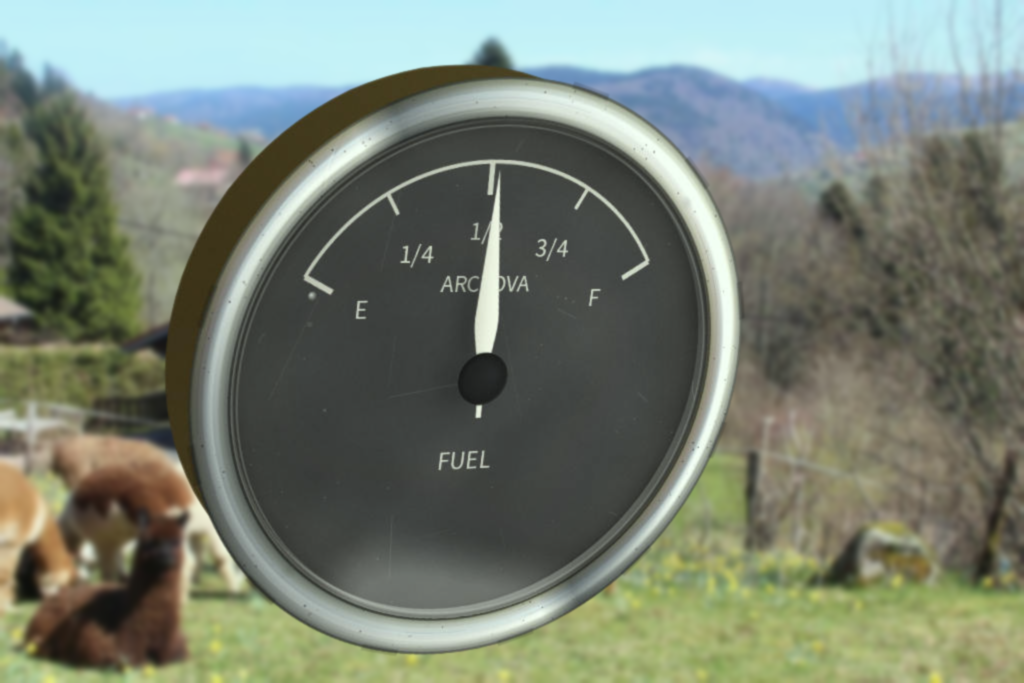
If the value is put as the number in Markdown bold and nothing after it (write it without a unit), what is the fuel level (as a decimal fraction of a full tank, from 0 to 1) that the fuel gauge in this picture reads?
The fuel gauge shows **0.5**
